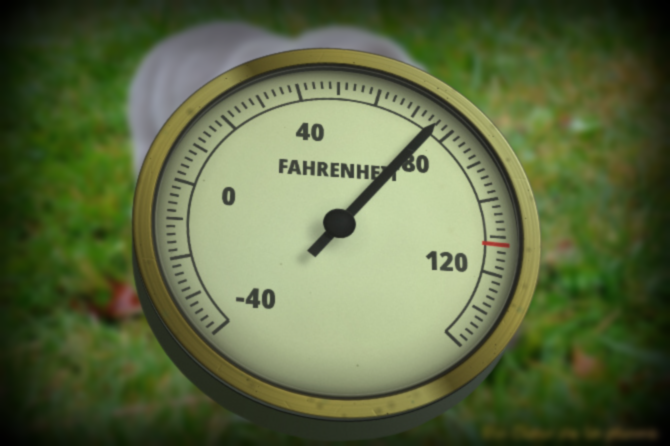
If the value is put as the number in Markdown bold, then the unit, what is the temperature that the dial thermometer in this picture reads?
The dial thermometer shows **76** °F
